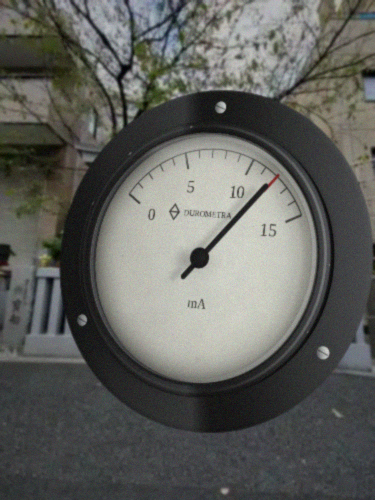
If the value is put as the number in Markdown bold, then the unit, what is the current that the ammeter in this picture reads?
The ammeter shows **12** mA
